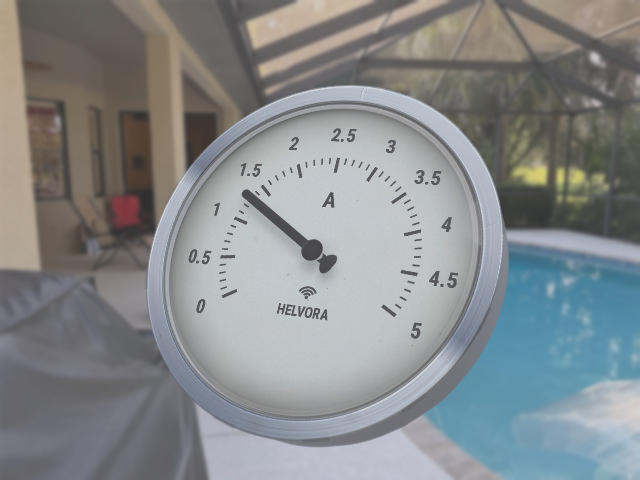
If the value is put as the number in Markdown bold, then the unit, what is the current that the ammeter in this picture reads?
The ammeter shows **1.3** A
